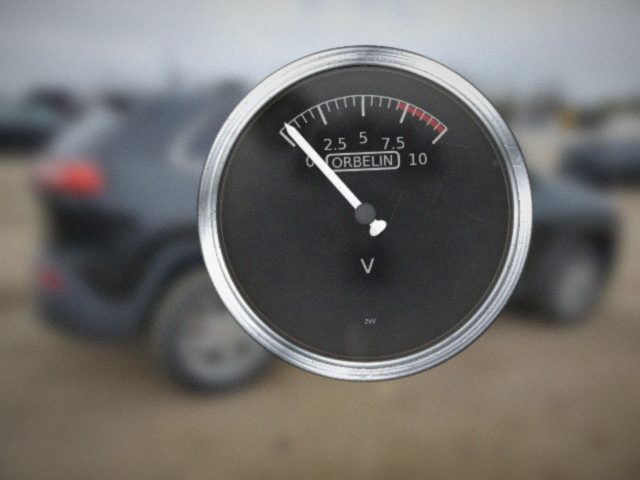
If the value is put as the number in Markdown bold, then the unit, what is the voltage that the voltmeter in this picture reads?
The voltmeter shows **0.5** V
